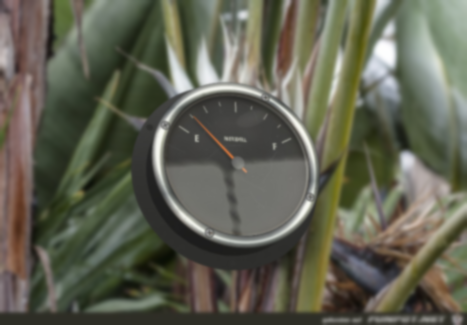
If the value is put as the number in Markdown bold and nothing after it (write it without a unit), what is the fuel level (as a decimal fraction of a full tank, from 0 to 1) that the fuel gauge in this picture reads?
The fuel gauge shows **0.125**
